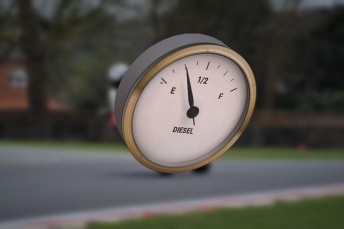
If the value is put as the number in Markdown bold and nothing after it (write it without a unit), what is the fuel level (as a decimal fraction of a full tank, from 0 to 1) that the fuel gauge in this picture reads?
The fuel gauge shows **0.25**
